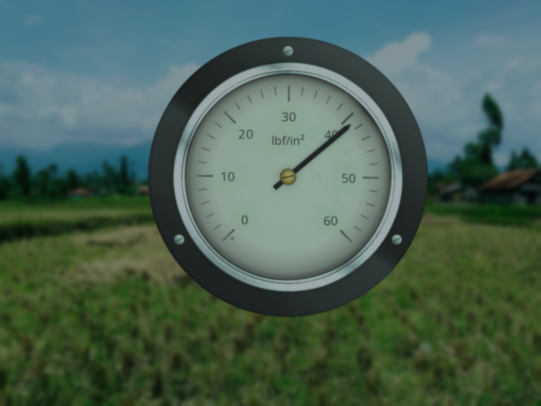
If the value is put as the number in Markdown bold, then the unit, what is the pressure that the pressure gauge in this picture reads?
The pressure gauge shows **41** psi
